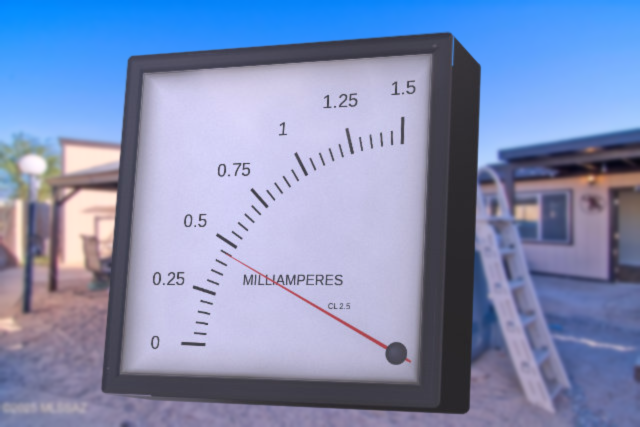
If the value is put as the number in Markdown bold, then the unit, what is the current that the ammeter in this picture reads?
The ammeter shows **0.45** mA
